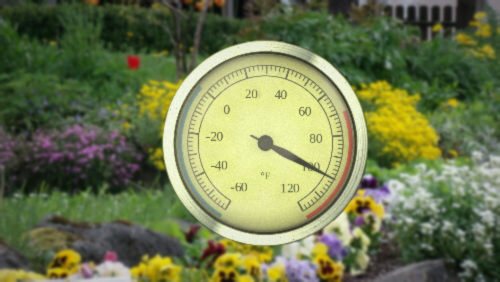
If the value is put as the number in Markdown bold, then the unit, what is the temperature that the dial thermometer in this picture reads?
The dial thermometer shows **100** °F
